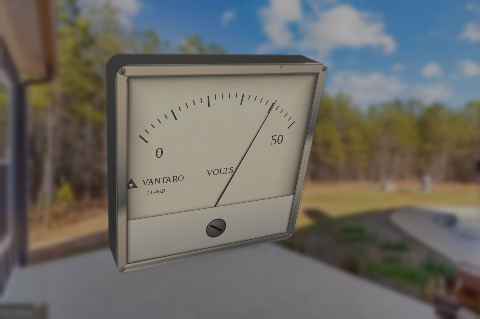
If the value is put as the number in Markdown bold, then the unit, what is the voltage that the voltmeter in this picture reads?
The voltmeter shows **40** V
